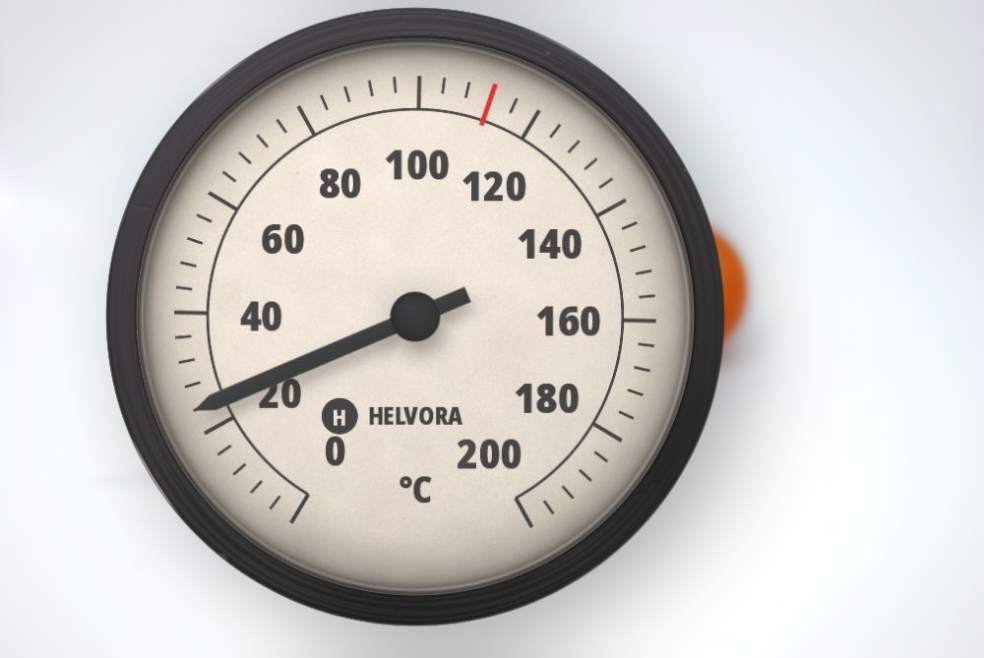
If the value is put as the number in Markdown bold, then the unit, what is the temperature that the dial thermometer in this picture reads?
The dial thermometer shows **24** °C
